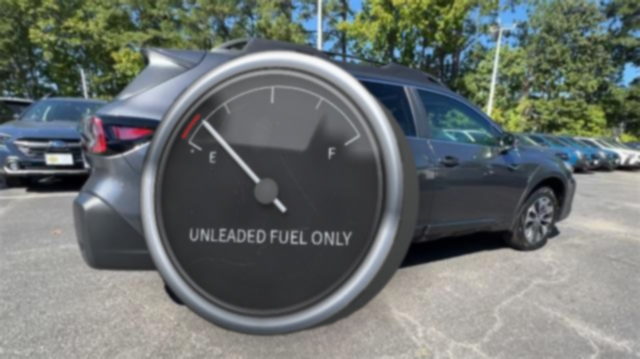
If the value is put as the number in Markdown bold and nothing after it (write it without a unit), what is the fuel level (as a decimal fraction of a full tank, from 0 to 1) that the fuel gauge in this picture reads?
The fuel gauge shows **0.125**
